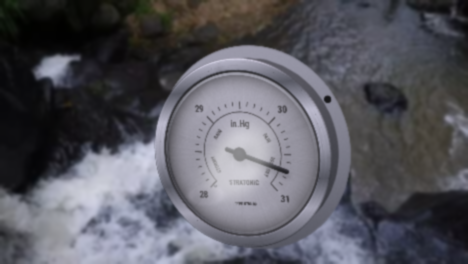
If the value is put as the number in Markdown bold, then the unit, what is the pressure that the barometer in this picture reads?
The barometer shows **30.7** inHg
